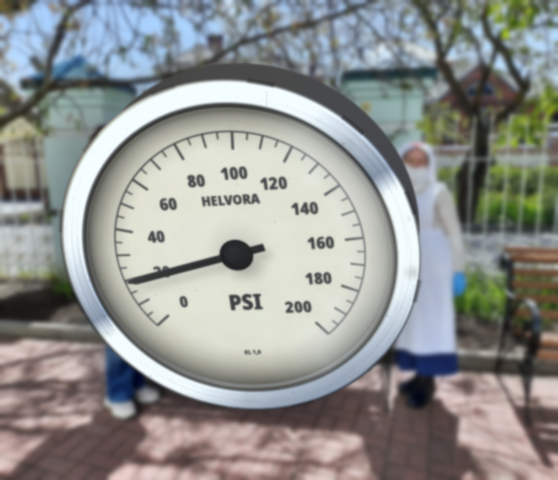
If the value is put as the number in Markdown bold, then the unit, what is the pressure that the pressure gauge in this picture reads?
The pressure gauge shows **20** psi
